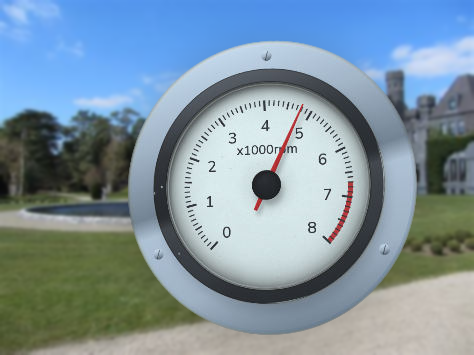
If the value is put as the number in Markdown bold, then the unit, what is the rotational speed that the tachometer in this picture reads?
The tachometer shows **4800** rpm
